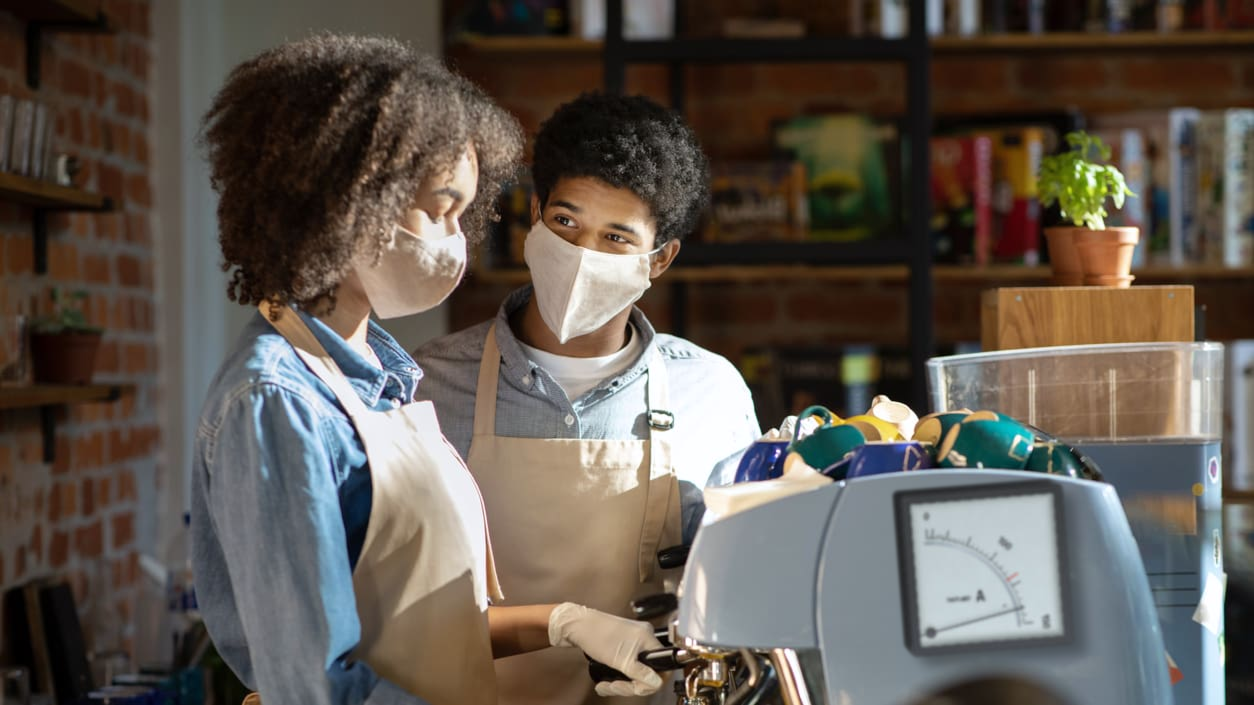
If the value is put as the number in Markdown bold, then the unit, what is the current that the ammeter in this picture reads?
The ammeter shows **140** A
